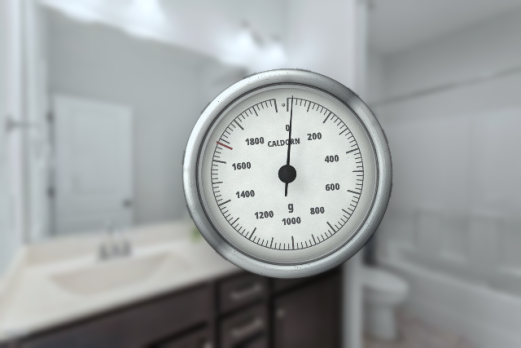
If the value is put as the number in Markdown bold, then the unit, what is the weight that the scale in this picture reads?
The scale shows **20** g
